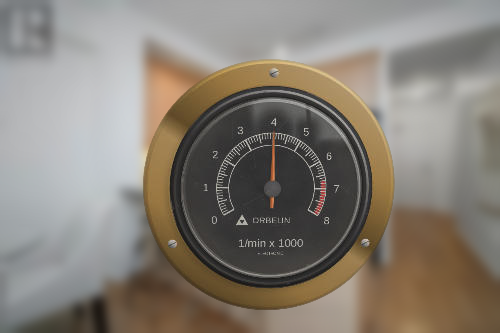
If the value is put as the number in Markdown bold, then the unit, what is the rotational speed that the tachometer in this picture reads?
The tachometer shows **4000** rpm
